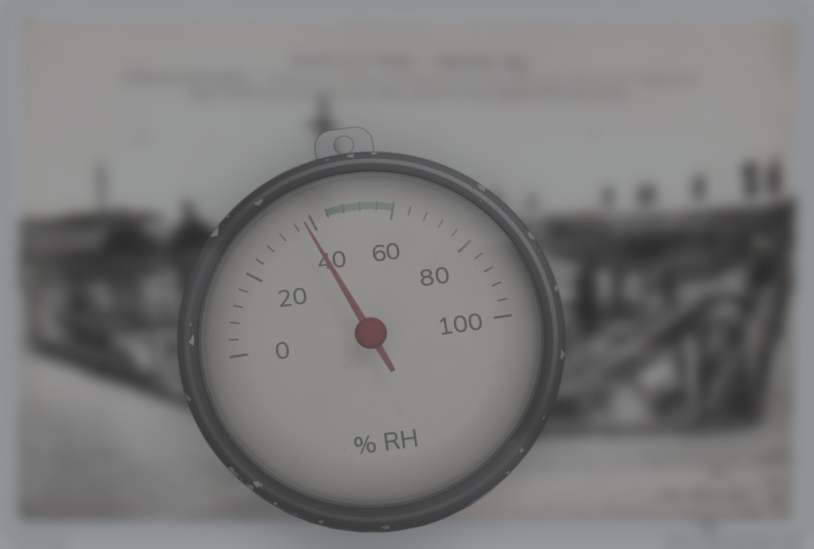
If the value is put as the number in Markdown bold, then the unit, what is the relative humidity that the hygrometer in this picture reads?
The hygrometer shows **38** %
